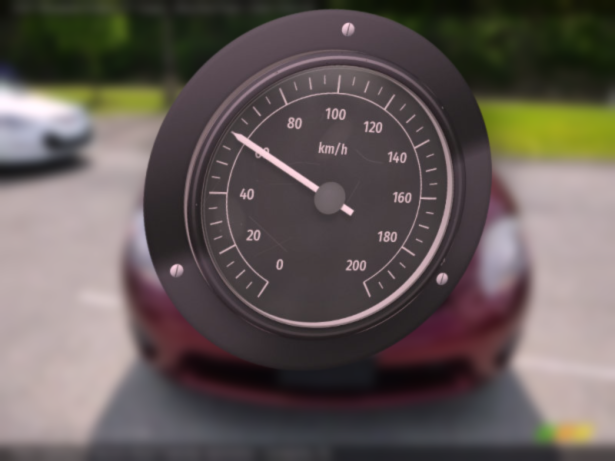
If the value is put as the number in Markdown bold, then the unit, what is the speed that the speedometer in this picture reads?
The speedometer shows **60** km/h
